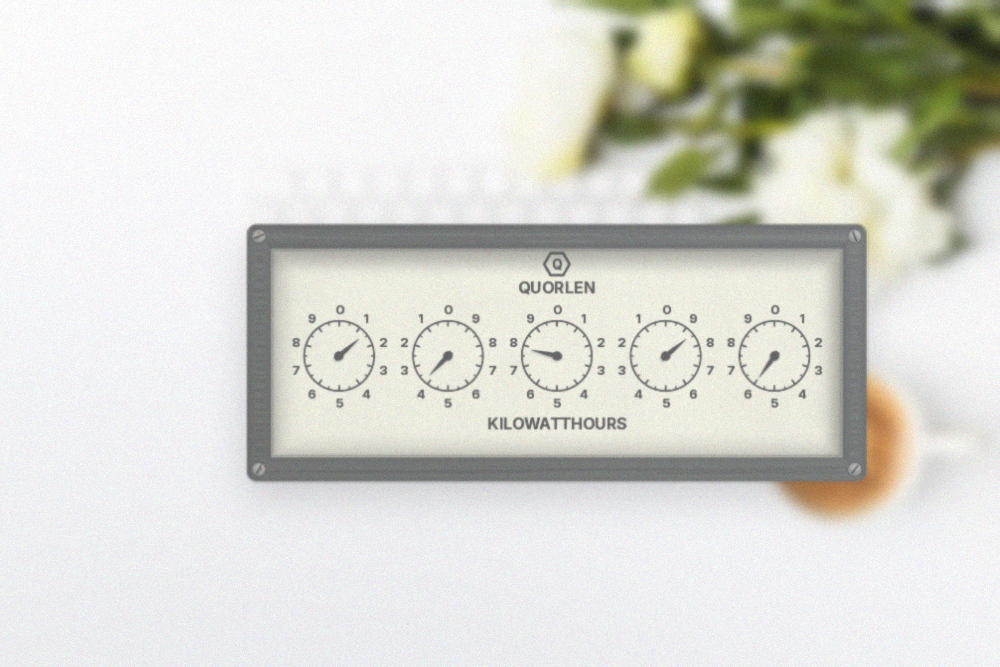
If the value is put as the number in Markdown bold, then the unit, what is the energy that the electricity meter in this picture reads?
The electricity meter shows **13786** kWh
